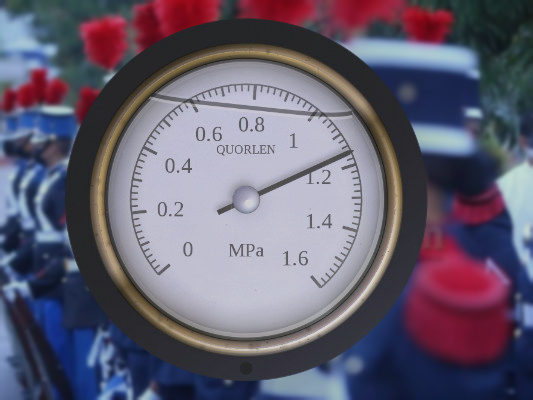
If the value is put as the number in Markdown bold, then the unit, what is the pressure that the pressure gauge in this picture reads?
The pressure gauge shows **1.16** MPa
